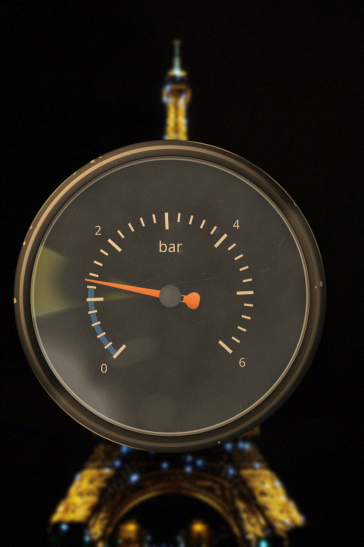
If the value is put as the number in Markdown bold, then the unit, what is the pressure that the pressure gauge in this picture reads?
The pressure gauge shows **1.3** bar
